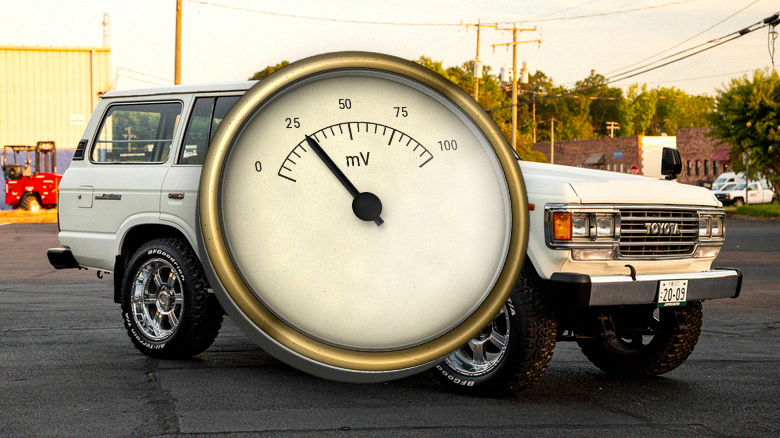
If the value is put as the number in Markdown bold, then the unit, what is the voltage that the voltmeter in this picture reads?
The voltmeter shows **25** mV
